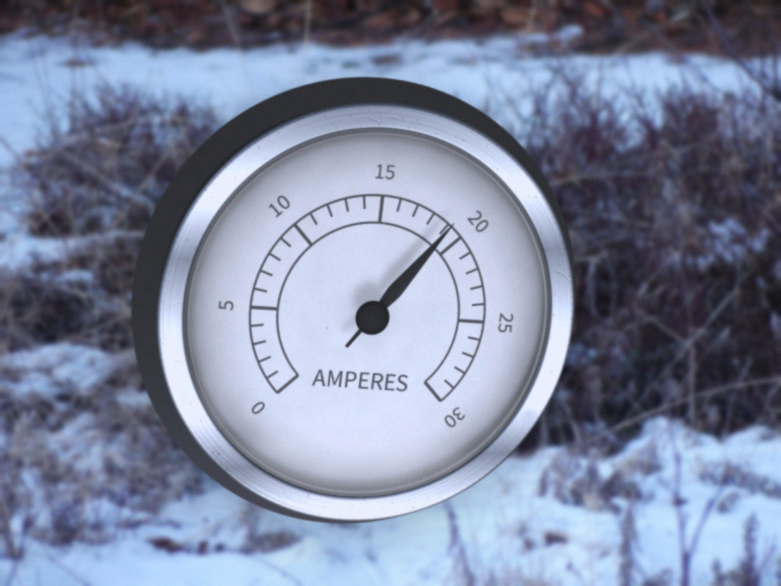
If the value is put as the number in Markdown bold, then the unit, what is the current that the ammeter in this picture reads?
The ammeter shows **19** A
